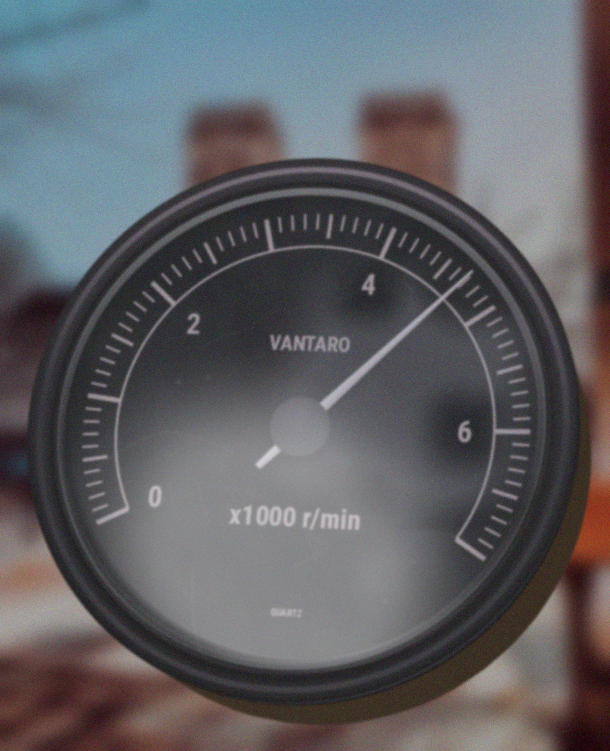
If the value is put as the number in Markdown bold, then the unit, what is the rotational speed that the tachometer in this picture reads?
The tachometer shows **4700** rpm
